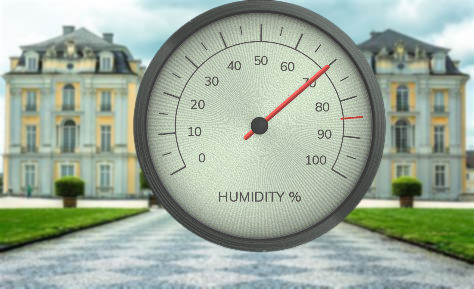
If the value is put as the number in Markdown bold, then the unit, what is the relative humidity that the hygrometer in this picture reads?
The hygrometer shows **70** %
